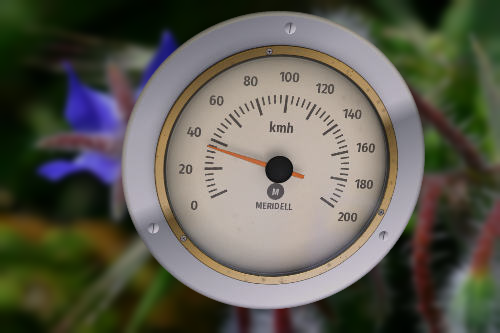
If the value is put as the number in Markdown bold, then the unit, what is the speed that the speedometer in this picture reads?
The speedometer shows **36** km/h
